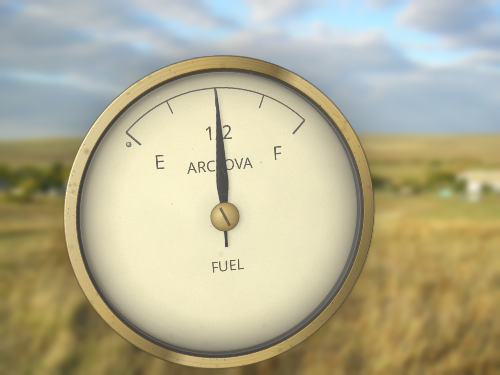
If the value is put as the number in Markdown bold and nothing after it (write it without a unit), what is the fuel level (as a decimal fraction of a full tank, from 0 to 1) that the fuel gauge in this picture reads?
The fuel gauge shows **0.5**
